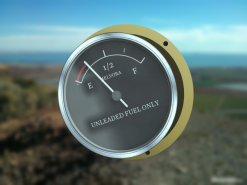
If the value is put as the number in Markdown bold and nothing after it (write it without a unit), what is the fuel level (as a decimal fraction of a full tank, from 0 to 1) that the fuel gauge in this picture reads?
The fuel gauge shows **0.25**
